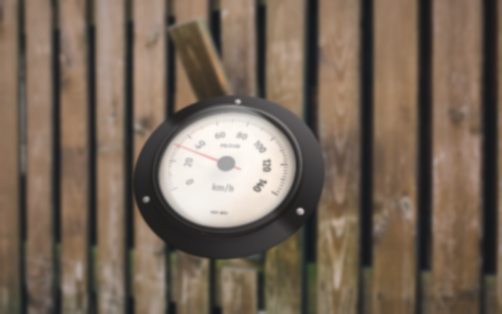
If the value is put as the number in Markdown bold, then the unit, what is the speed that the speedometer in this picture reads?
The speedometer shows **30** km/h
